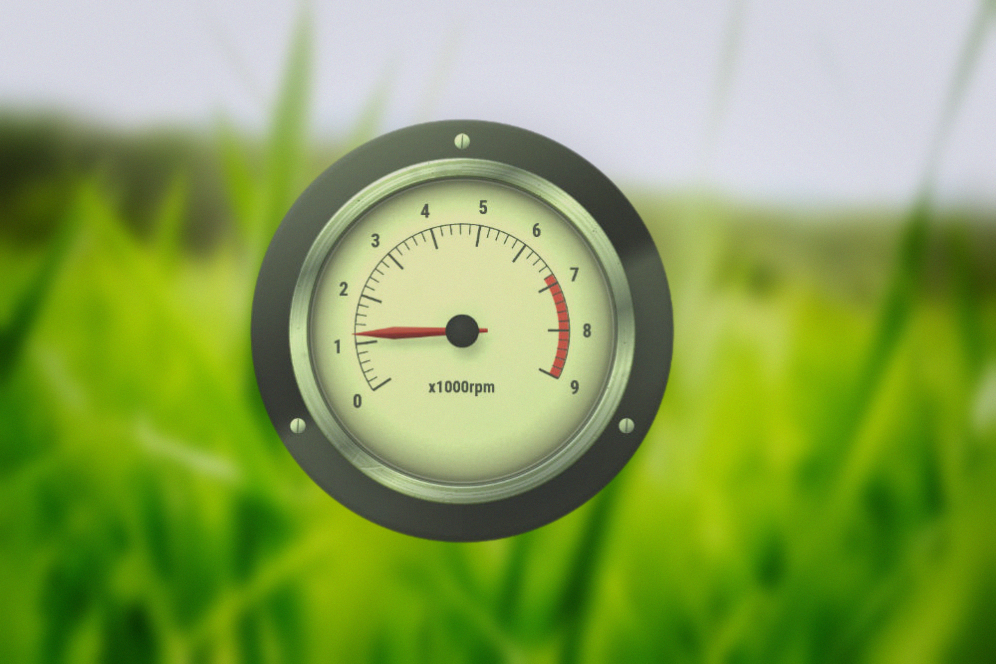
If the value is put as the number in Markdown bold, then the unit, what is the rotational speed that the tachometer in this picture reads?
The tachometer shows **1200** rpm
